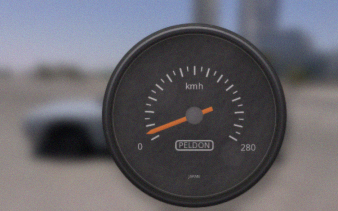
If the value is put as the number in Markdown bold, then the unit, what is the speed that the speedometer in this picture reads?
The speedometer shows **10** km/h
